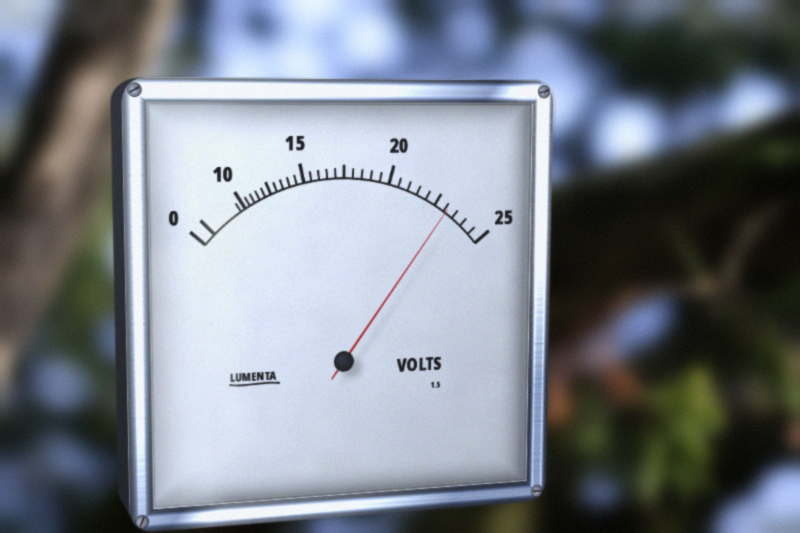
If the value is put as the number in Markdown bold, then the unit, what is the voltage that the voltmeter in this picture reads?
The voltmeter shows **23** V
